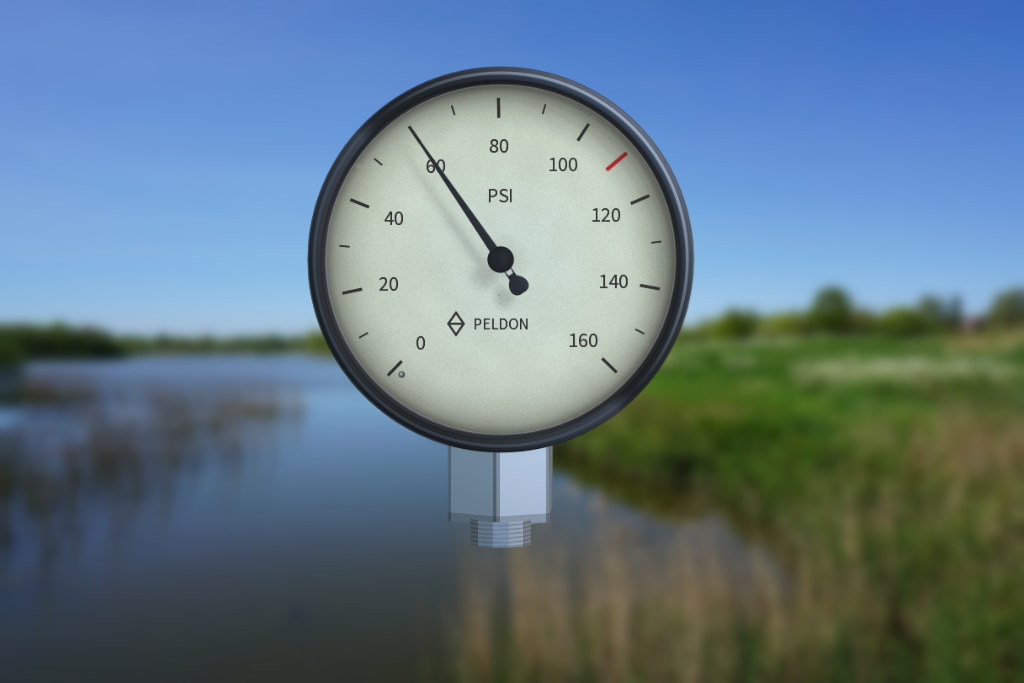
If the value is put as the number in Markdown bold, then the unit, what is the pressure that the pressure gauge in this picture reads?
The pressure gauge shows **60** psi
